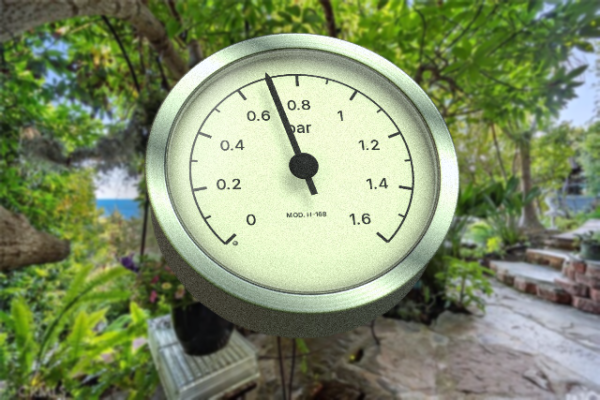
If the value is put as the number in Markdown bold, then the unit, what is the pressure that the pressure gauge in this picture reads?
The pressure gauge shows **0.7** bar
